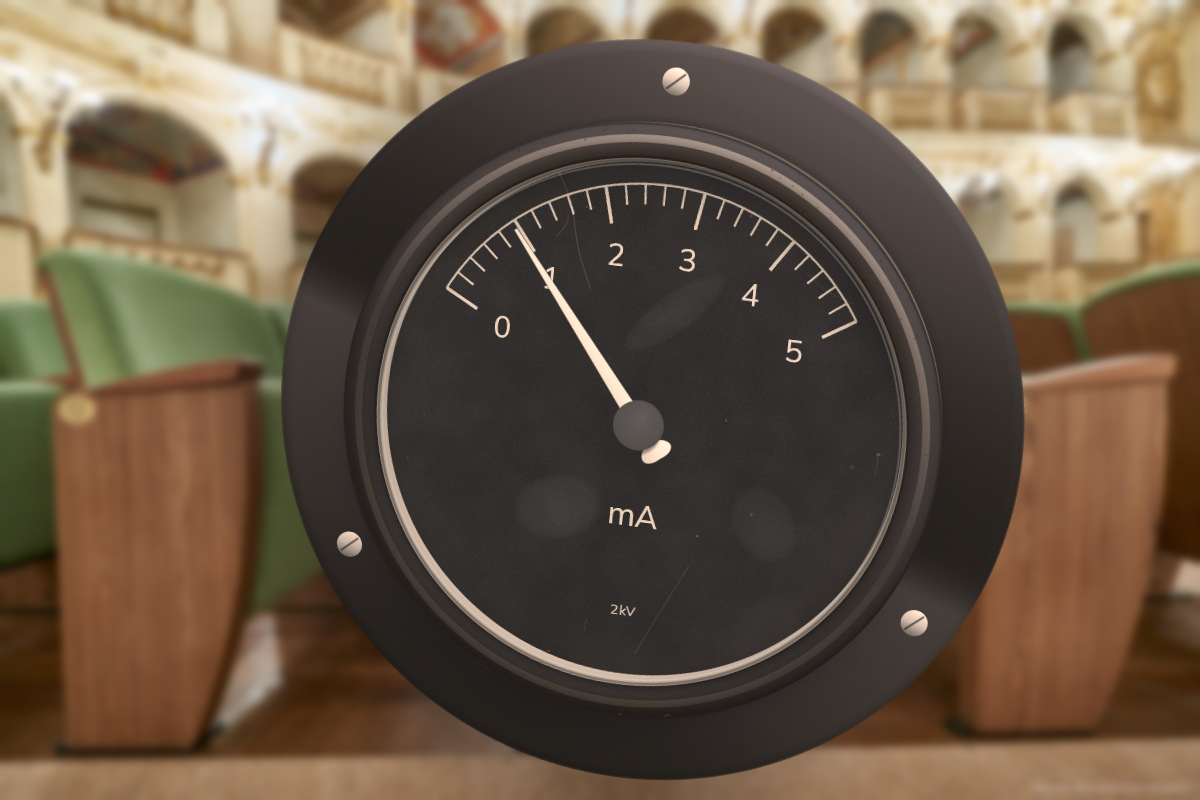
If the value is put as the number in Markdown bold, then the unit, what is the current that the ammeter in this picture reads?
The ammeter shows **1** mA
